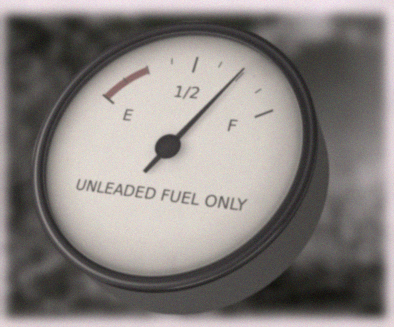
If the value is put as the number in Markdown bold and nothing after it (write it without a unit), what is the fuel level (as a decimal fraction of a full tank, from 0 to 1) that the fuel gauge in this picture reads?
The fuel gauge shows **0.75**
